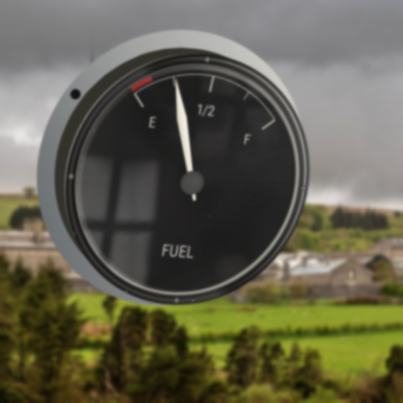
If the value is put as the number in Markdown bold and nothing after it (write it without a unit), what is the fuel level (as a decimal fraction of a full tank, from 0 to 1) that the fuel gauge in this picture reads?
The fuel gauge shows **0.25**
